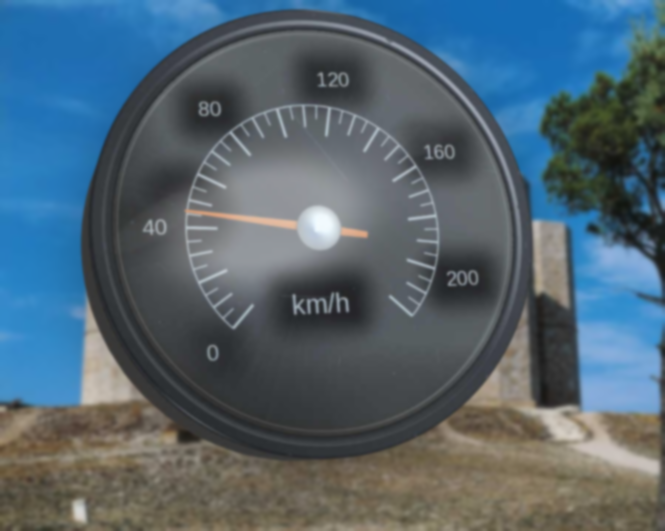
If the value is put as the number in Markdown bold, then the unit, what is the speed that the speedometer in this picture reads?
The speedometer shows **45** km/h
